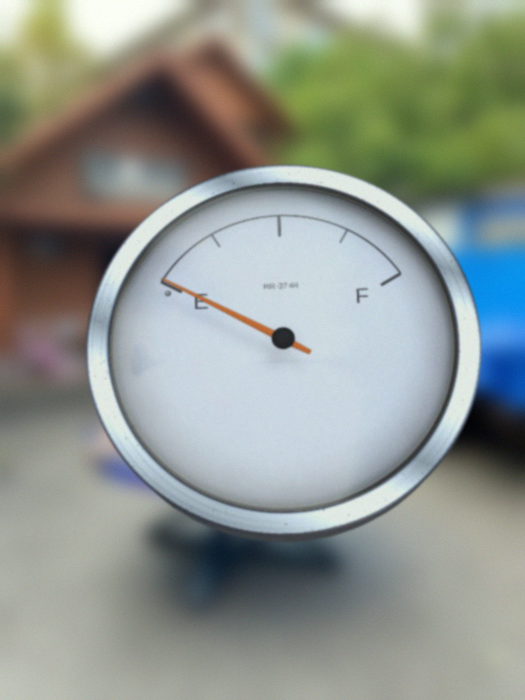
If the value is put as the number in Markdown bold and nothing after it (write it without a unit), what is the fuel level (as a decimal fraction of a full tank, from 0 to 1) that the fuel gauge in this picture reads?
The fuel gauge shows **0**
